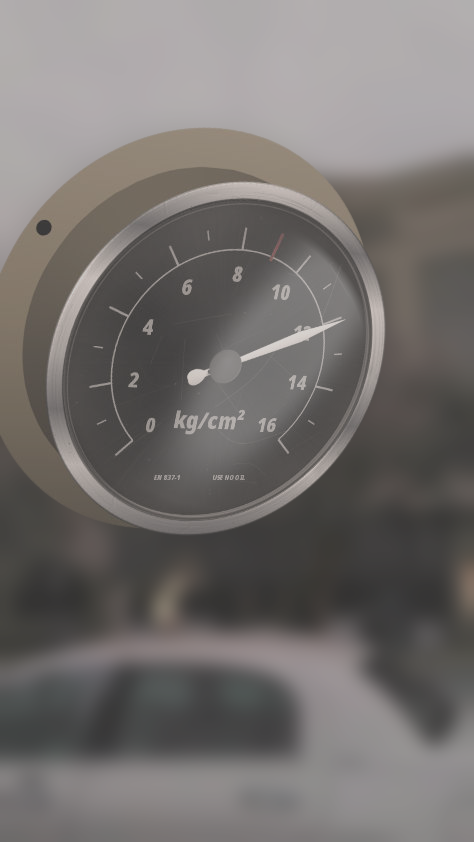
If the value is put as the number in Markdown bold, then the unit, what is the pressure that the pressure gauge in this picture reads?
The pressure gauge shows **12** kg/cm²
